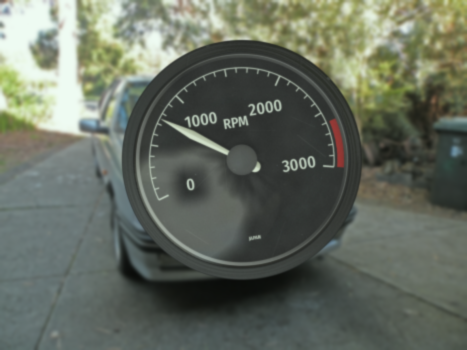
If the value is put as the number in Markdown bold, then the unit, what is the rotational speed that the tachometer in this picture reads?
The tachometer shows **750** rpm
